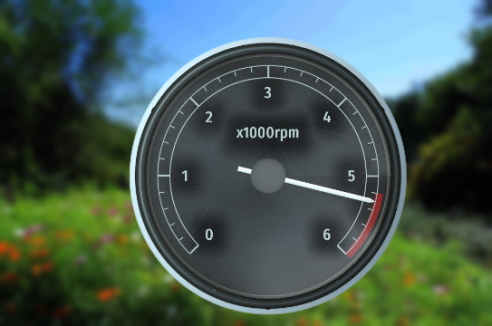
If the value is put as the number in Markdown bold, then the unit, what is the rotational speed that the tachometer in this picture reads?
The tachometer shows **5300** rpm
